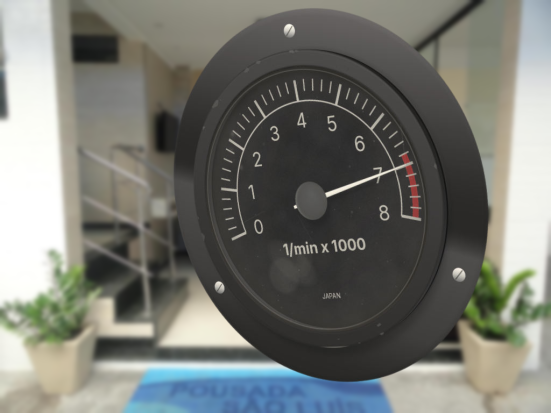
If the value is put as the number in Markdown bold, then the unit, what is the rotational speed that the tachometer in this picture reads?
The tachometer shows **7000** rpm
